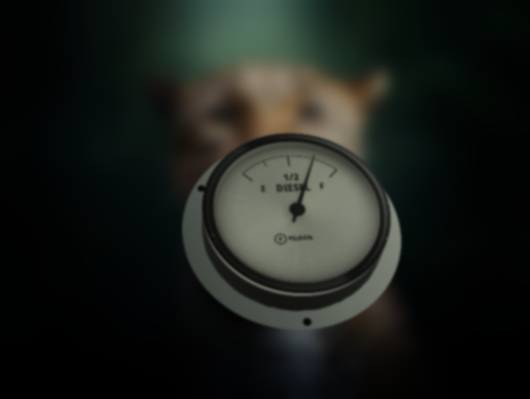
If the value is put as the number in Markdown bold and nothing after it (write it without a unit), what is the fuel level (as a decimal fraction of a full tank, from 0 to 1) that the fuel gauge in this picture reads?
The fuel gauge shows **0.75**
